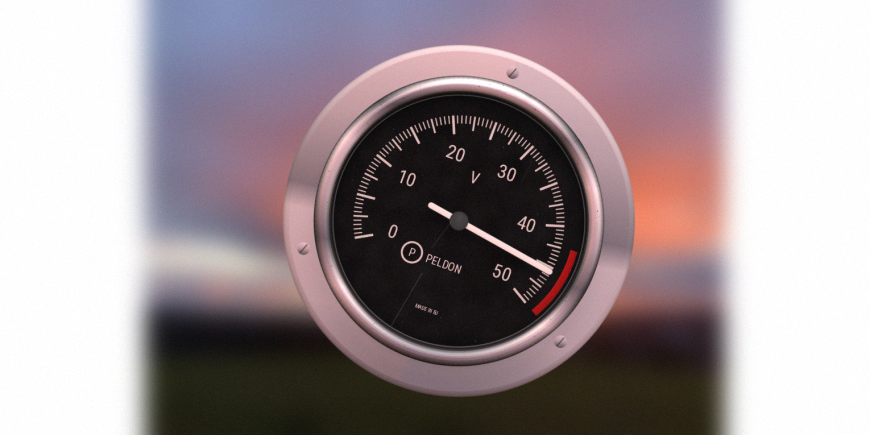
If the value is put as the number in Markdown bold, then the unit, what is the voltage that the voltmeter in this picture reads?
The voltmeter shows **45.5** V
